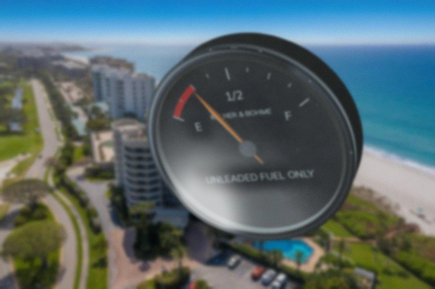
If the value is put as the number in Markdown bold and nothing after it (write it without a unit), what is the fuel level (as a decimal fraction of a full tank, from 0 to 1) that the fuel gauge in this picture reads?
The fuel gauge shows **0.25**
